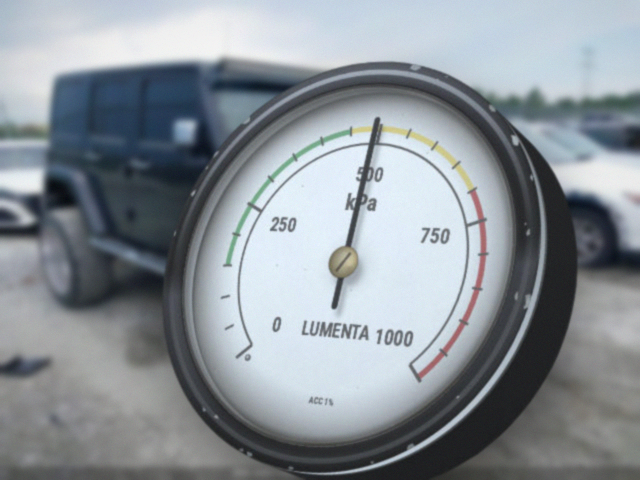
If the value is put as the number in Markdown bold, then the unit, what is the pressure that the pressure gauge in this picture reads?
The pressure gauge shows **500** kPa
